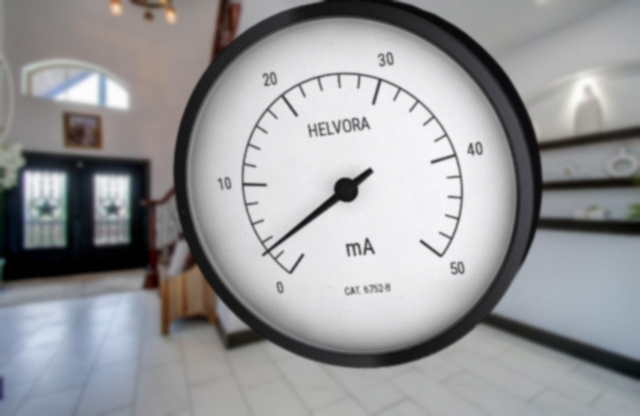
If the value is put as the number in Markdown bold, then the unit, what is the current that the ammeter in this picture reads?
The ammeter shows **3** mA
